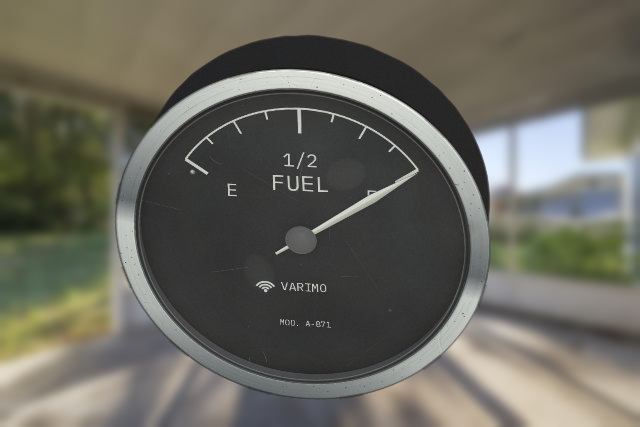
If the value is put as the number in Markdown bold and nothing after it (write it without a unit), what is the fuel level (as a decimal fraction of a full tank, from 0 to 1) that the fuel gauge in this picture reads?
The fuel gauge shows **1**
